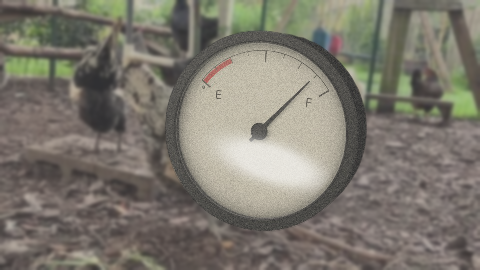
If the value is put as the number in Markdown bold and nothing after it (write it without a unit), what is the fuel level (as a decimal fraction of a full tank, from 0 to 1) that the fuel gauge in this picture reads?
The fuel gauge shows **0.875**
